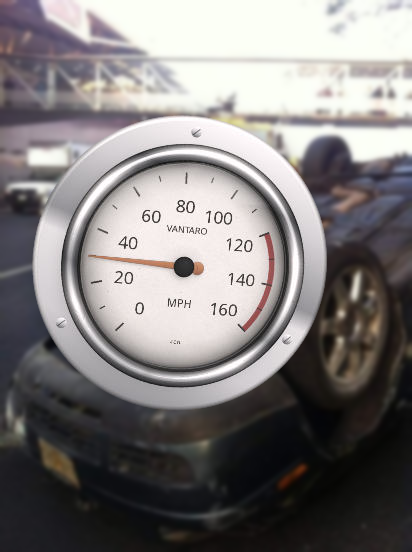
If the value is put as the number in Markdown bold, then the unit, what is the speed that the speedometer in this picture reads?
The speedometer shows **30** mph
